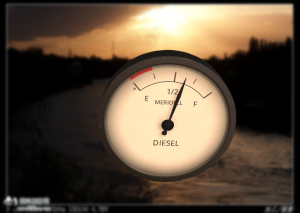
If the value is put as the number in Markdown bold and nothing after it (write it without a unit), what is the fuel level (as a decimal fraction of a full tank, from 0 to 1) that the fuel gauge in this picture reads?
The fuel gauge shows **0.625**
